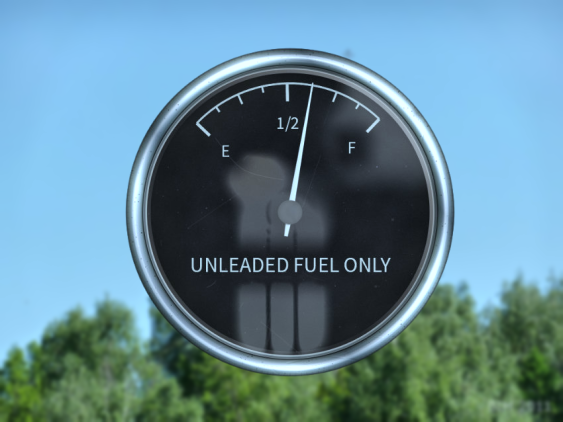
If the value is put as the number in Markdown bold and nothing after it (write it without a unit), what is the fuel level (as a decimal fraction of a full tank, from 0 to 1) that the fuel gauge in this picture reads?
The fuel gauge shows **0.625**
